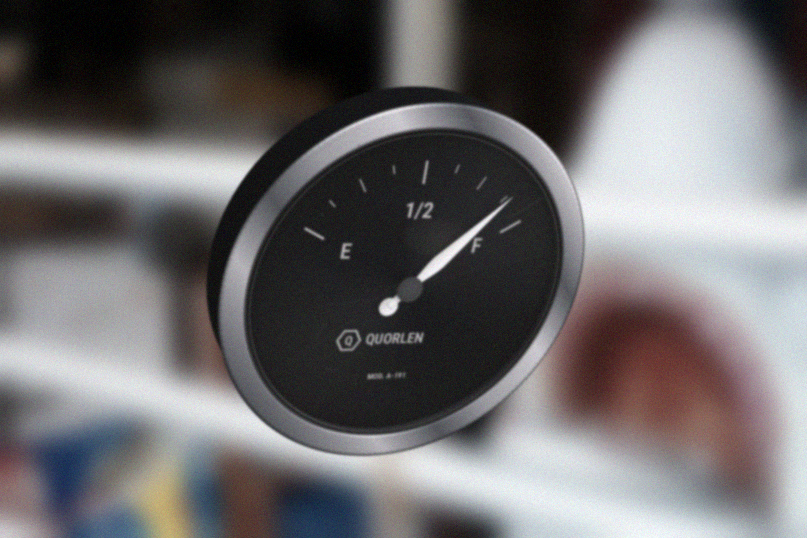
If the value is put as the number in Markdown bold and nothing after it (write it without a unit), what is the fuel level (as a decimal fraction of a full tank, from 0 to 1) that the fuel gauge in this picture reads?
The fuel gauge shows **0.875**
